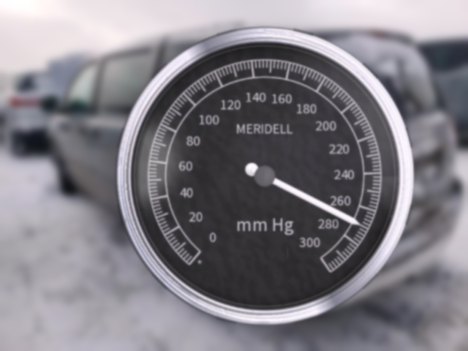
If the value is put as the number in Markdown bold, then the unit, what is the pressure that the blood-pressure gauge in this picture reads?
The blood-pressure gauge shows **270** mmHg
